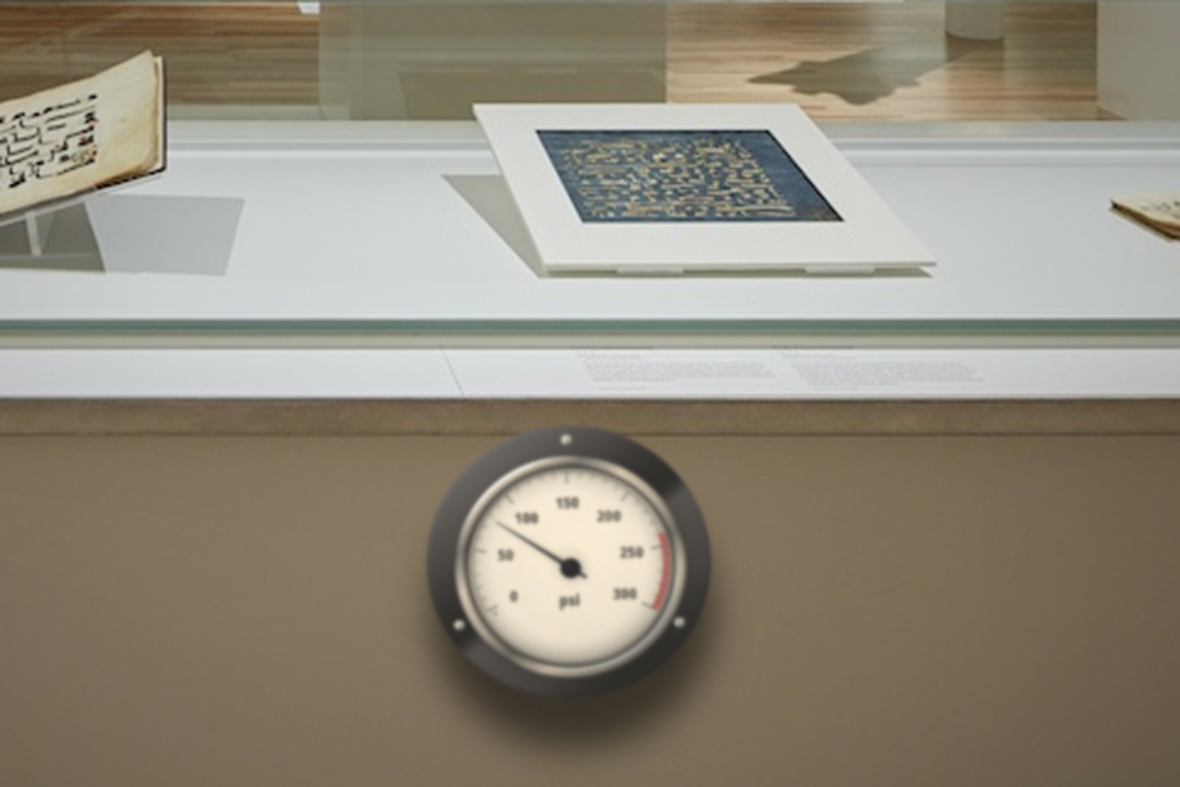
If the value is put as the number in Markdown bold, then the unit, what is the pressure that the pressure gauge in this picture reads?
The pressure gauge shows **80** psi
